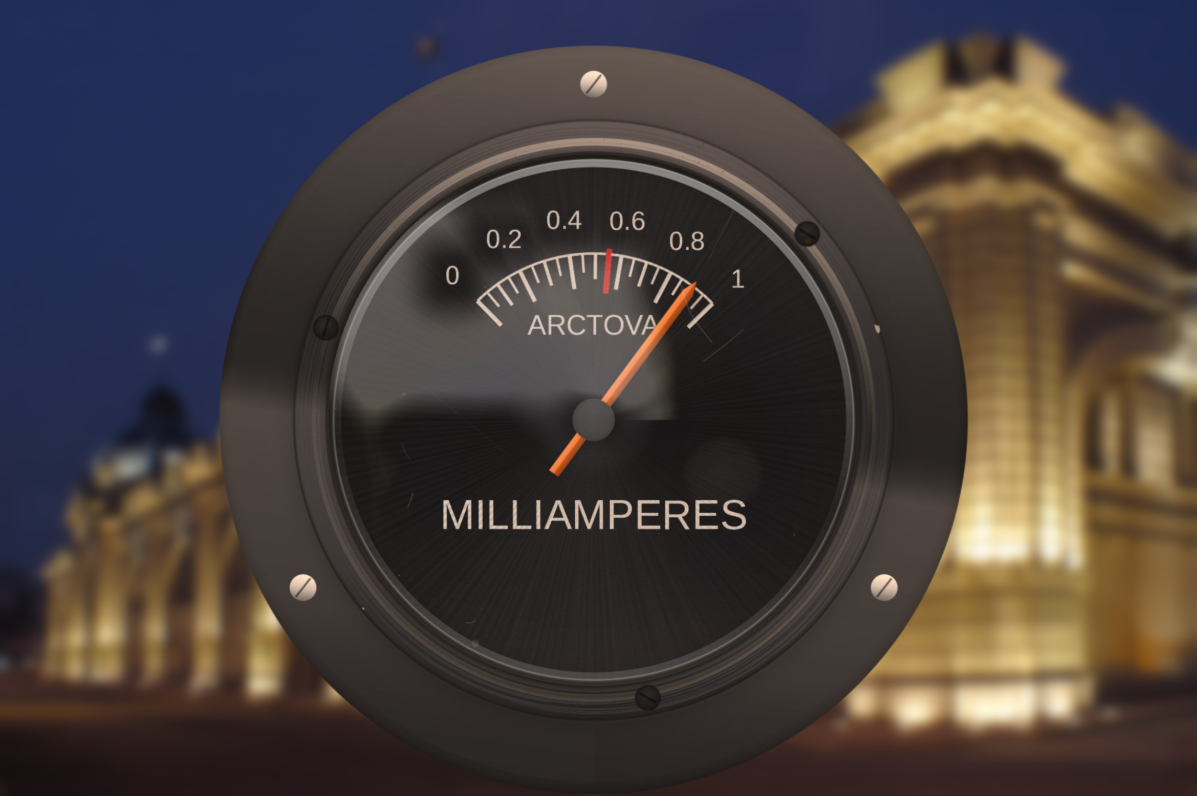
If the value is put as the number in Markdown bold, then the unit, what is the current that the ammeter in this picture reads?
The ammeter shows **0.9** mA
